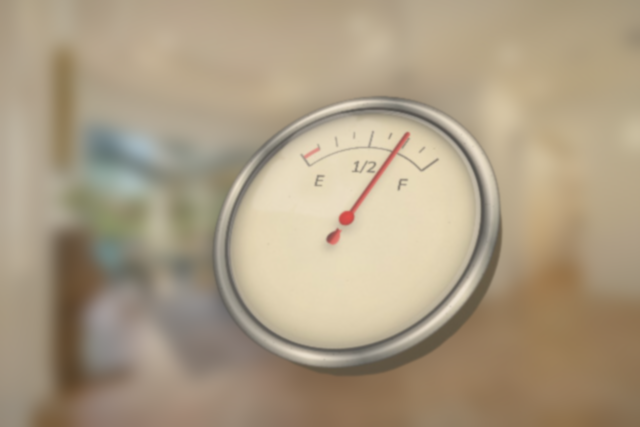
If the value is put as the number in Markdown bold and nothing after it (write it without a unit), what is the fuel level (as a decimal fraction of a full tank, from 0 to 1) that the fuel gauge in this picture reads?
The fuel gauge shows **0.75**
